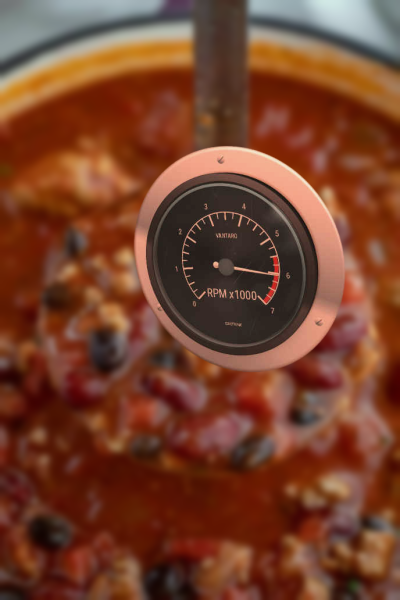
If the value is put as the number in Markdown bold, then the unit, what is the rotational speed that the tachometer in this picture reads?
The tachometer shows **6000** rpm
